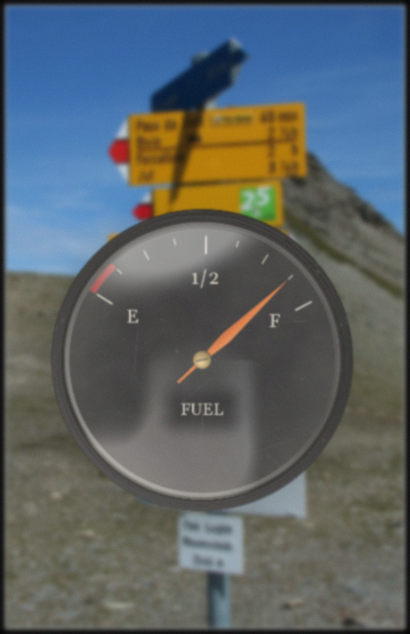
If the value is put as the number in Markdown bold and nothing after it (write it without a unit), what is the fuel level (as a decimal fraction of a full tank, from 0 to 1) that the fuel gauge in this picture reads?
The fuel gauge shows **0.875**
